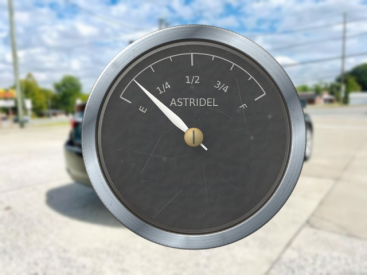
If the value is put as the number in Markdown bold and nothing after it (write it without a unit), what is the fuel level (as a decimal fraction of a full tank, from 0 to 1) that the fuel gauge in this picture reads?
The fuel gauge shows **0.125**
